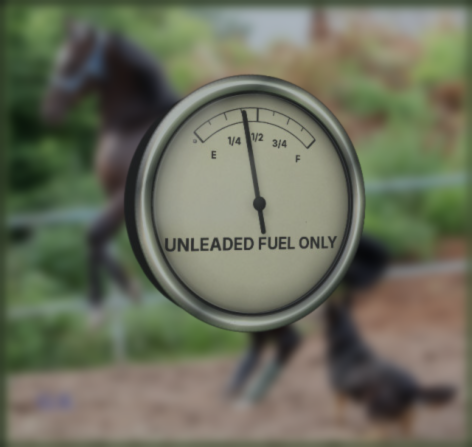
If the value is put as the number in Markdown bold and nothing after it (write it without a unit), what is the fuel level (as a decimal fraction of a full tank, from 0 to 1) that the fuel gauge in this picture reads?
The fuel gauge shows **0.375**
